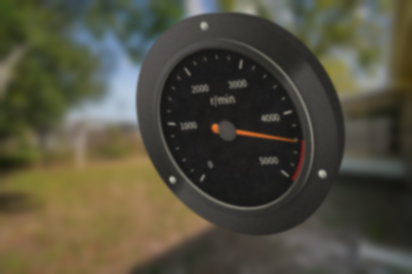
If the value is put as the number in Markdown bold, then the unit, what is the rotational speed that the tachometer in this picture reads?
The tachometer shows **4400** rpm
